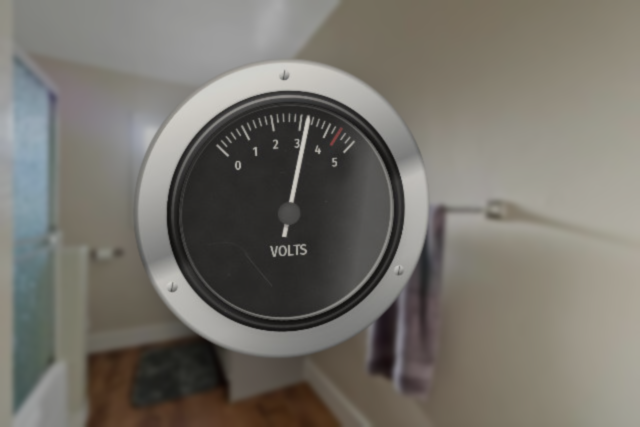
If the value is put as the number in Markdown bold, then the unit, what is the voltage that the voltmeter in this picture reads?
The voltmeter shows **3.2** V
